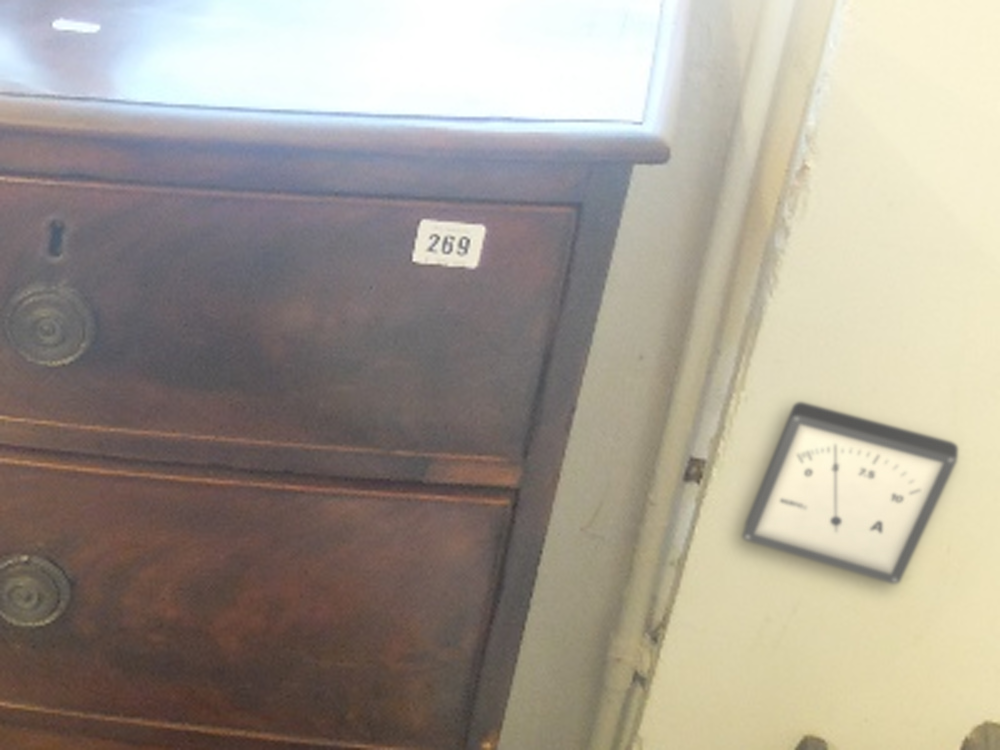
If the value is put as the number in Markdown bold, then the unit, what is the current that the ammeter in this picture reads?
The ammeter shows **5** A
